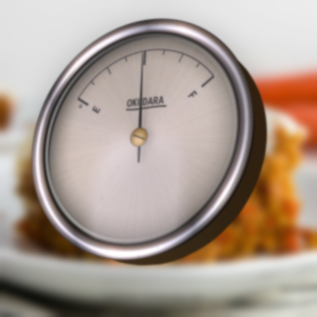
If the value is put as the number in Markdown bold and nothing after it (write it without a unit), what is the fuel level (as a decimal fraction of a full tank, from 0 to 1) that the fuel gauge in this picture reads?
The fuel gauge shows **0.5**
